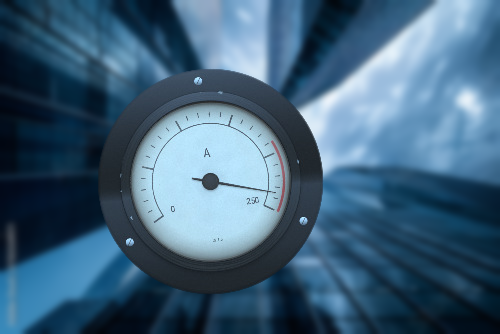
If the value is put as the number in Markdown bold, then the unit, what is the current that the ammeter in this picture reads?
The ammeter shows **235** A
